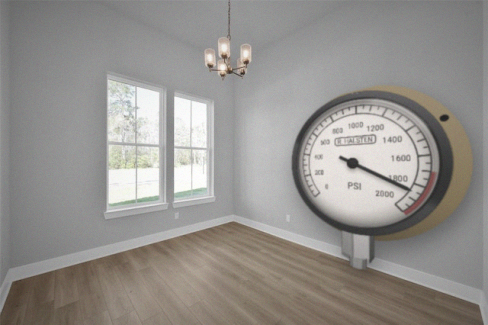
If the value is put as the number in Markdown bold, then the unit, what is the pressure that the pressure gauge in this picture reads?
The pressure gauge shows **1850** psi
